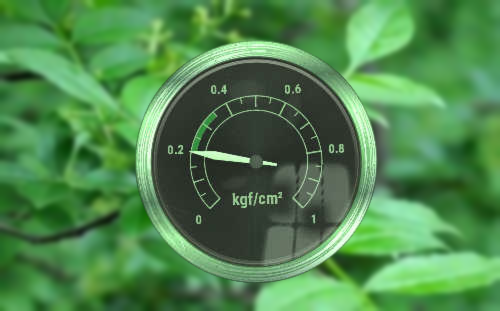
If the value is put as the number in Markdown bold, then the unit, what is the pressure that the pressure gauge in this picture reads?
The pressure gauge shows **0.2** kg/cm²
